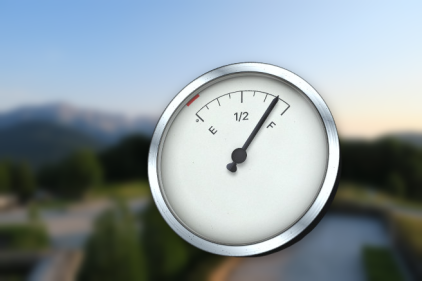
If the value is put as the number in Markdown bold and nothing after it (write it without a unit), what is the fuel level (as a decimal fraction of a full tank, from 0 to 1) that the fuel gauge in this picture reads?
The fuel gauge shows **0.875**
